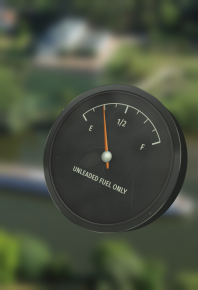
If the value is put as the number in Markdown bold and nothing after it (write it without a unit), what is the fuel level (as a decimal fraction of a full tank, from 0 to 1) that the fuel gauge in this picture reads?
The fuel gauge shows **0.25**
